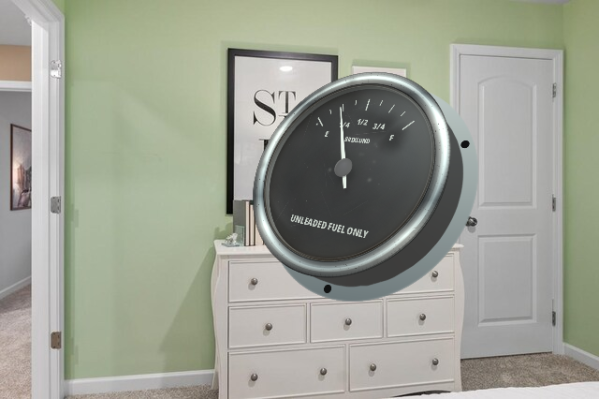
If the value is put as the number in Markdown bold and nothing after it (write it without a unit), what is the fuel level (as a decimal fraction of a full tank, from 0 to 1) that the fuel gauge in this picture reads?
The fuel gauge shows **0.25**
